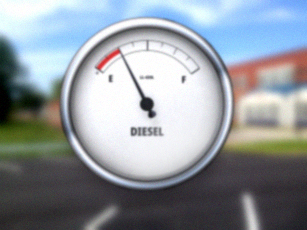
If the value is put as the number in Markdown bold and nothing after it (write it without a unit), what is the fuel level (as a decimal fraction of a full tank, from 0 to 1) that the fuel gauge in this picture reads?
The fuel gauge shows **0.25**
